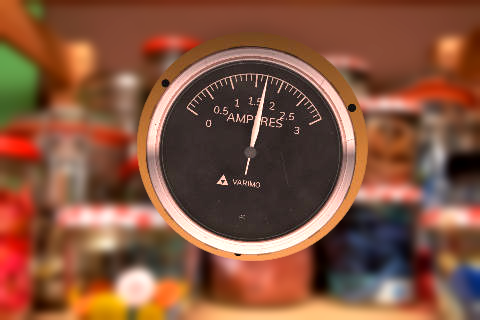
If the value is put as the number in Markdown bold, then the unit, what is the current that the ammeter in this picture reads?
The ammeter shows **1.7** A
